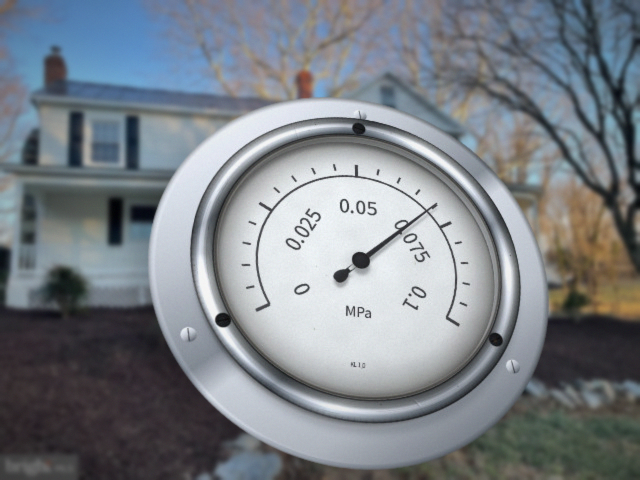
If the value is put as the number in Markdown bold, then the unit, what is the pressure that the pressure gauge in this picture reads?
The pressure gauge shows **0.07** MPa
